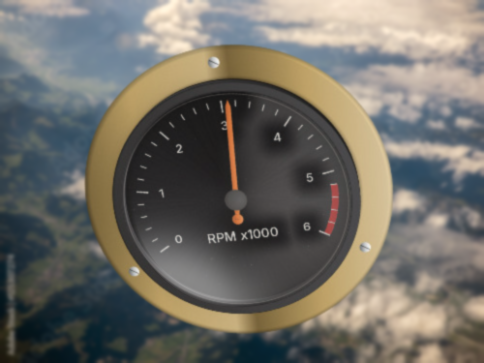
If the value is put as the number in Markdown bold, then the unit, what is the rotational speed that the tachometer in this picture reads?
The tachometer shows **3100** rpm
